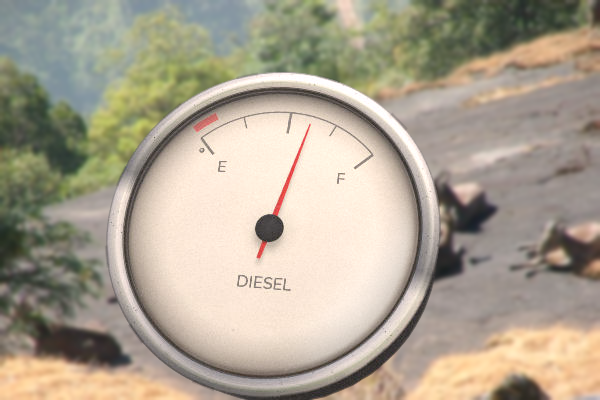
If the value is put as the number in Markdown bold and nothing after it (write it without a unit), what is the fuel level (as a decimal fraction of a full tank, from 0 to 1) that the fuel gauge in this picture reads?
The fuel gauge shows **0.625**
